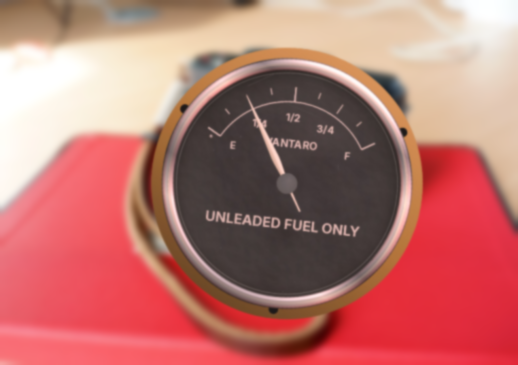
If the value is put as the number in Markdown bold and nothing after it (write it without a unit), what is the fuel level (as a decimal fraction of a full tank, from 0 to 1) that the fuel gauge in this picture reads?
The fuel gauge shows **0.25**
